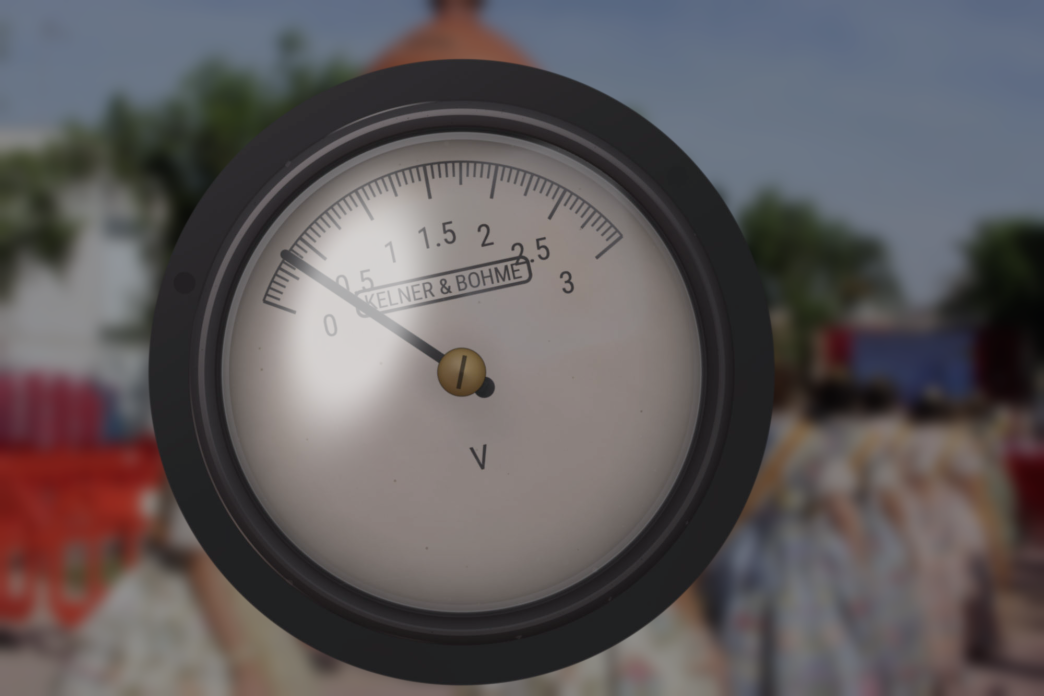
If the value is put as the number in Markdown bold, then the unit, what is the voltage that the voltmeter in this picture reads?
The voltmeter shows **0.35** V
